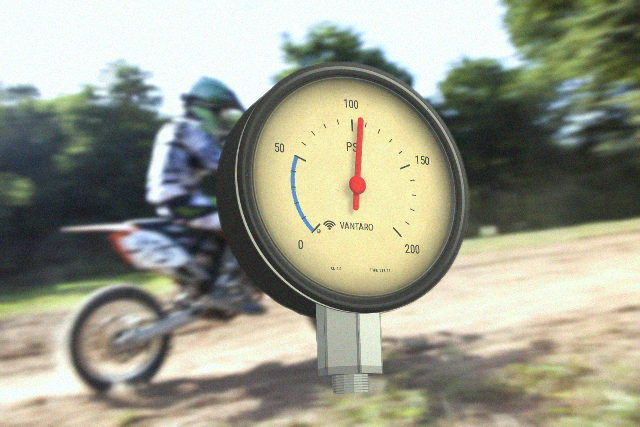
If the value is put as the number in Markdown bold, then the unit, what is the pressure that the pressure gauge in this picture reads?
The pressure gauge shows **105** psi
